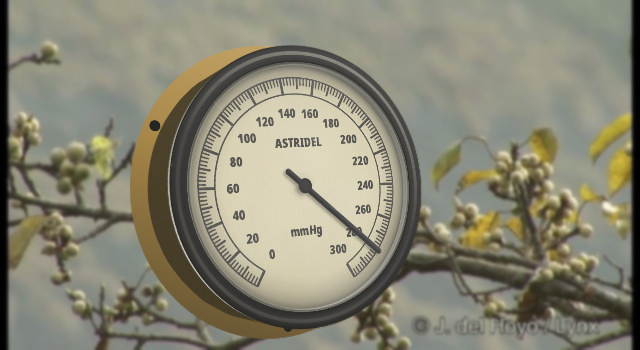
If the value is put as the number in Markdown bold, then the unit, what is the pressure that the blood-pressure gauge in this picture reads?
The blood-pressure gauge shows **280** mmHg
